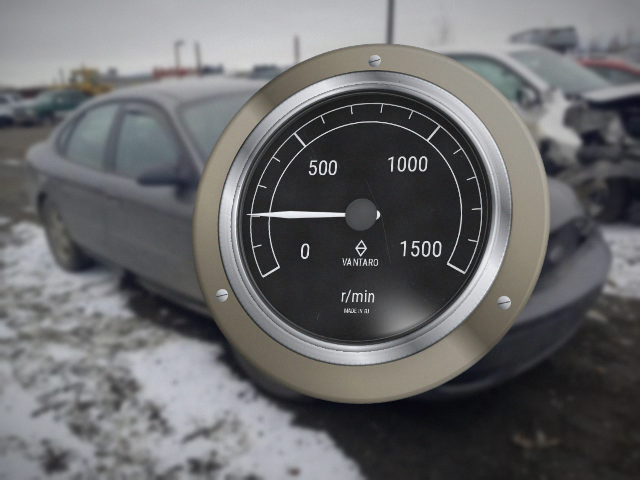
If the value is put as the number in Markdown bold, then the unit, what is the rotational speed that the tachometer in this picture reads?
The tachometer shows **200** rpm
